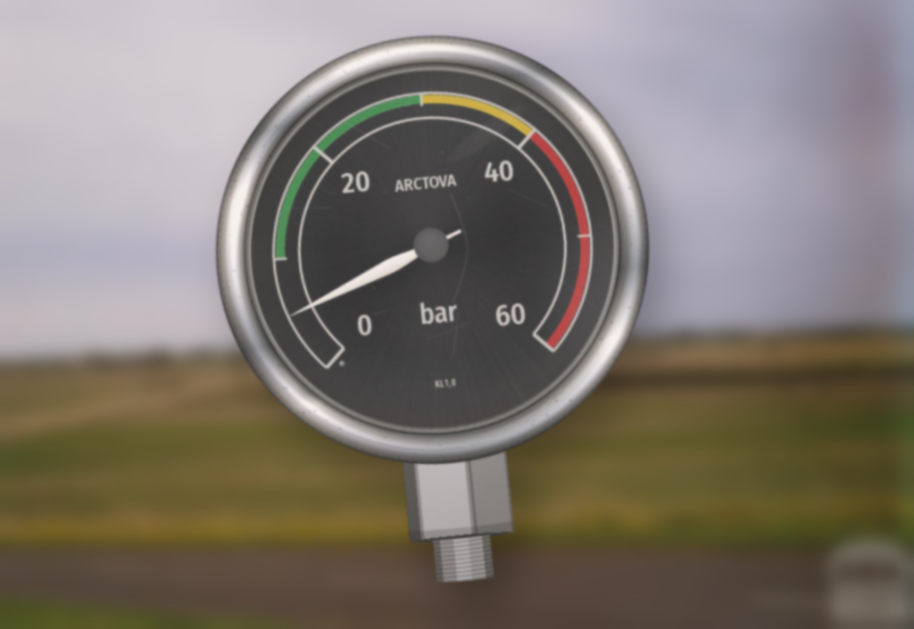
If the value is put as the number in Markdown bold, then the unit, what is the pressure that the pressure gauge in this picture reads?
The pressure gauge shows **5** bar
